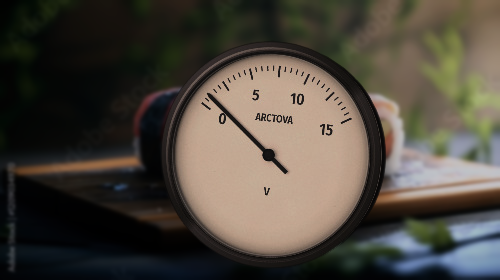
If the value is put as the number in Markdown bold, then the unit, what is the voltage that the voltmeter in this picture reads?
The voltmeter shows **1** V
